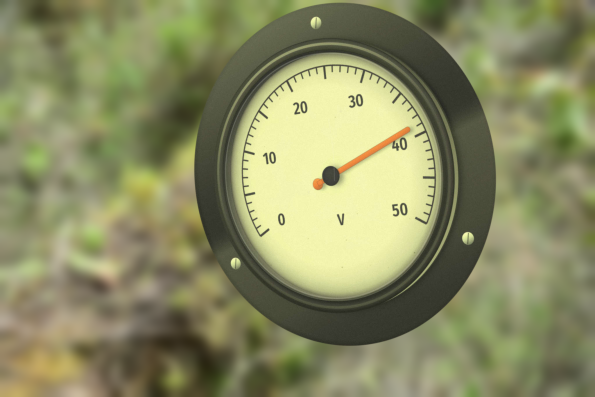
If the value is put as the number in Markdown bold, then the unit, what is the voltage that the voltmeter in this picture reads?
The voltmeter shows **39** V
